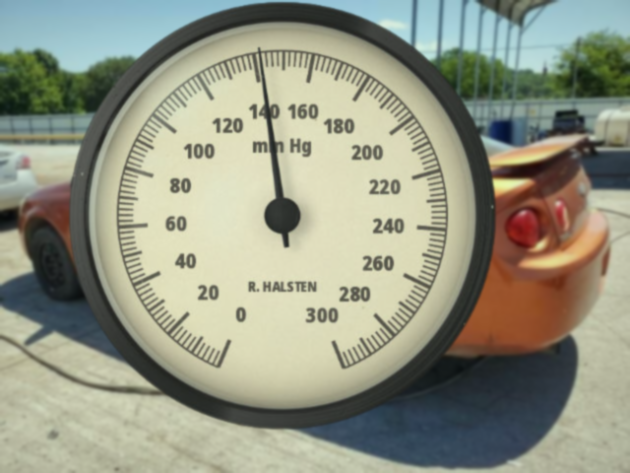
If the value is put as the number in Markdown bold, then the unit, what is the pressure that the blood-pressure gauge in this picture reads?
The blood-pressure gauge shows **142** mmHg
